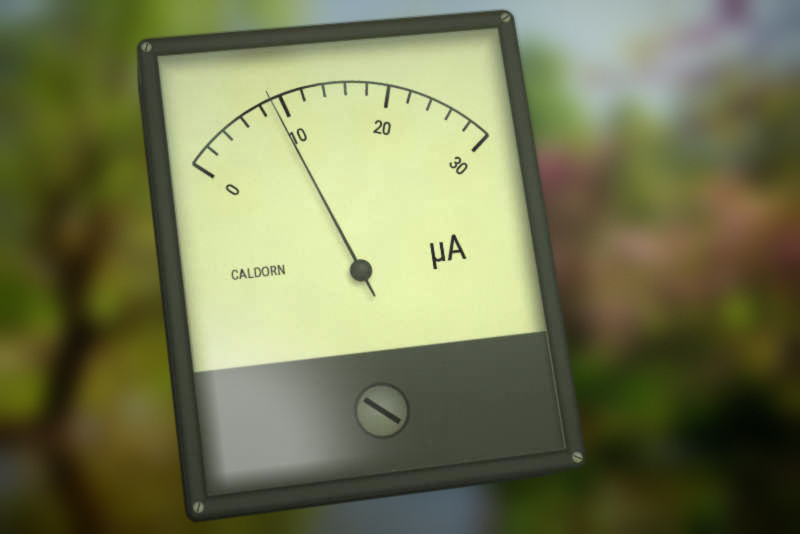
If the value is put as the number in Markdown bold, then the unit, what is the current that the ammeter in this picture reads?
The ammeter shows **9** µA
